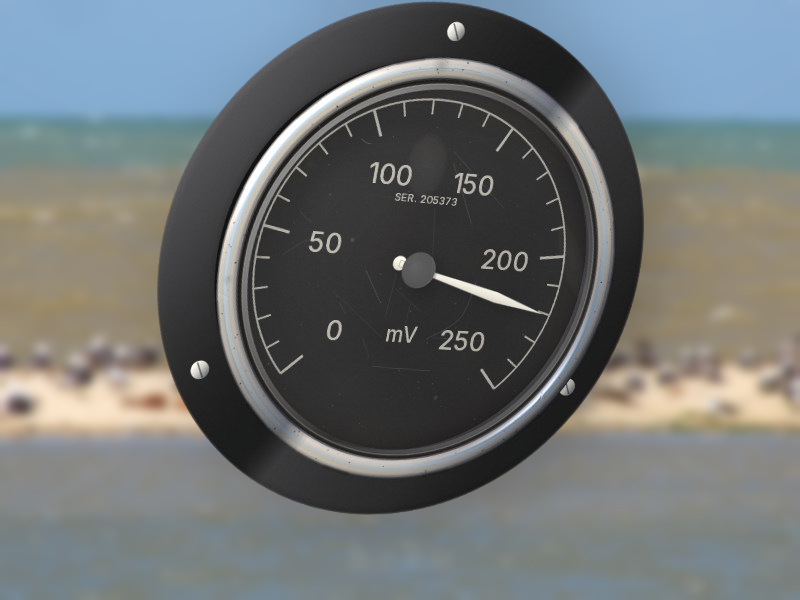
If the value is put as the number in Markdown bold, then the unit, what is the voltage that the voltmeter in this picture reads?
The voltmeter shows **220** mV
